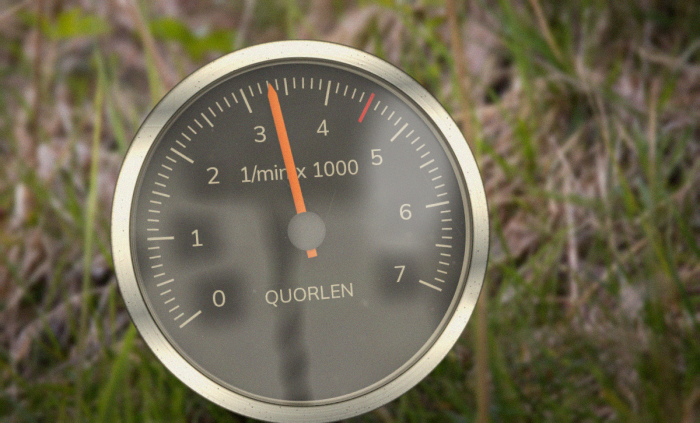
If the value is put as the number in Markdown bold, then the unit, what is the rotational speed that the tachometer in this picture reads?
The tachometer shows **3300** rpm
